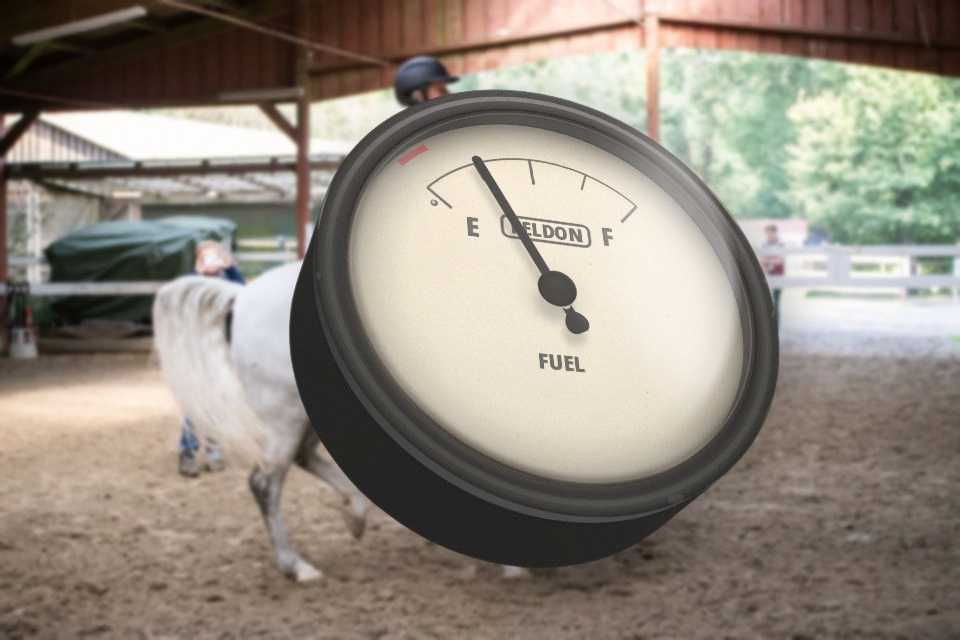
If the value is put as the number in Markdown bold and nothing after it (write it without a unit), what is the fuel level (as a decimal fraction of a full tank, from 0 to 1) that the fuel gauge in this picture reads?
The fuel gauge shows **0.25**
